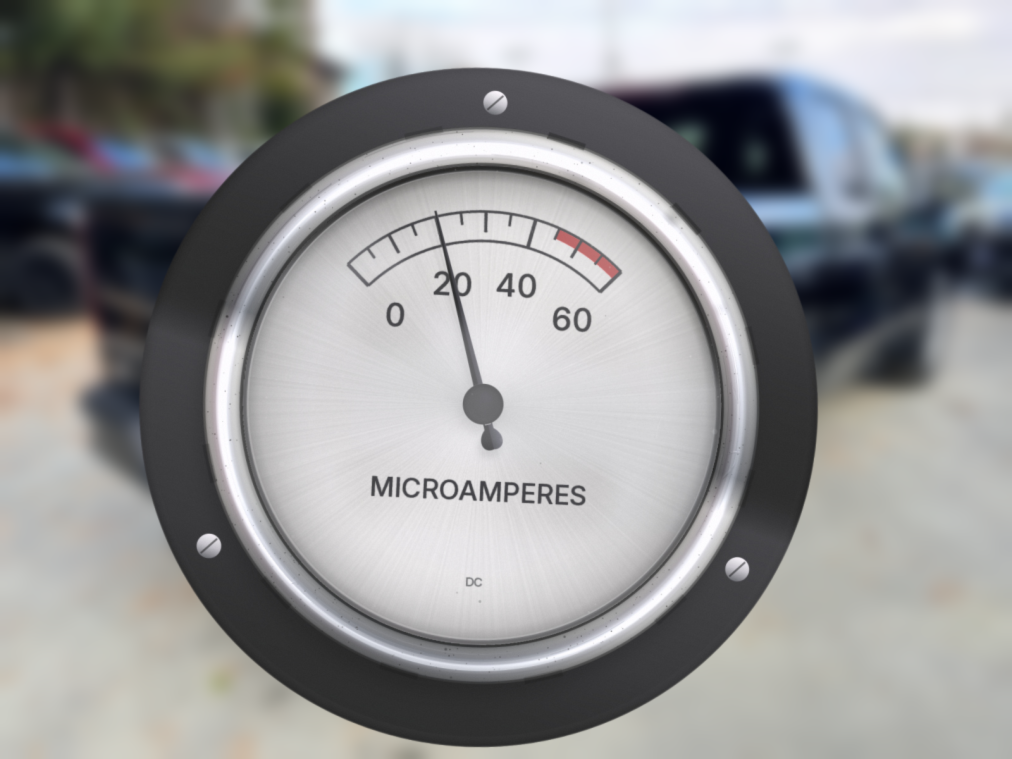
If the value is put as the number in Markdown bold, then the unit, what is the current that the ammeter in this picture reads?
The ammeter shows **20** µA
